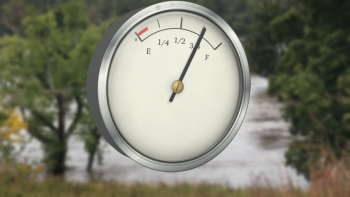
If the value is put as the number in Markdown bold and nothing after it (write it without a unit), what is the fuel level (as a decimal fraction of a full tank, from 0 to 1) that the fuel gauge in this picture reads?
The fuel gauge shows **0.75**
